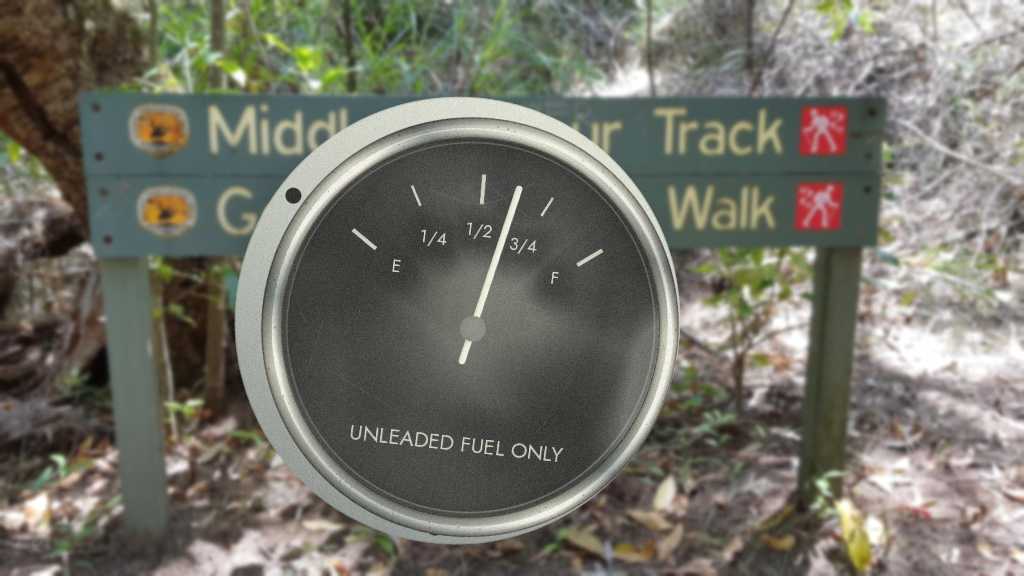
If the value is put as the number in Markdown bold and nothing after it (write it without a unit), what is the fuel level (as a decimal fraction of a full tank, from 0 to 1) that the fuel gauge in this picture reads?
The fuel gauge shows **0.625**
